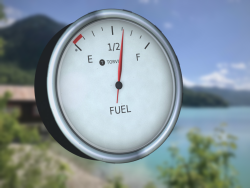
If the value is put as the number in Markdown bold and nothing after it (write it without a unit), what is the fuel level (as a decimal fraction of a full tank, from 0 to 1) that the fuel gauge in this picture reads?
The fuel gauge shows **0.625**
